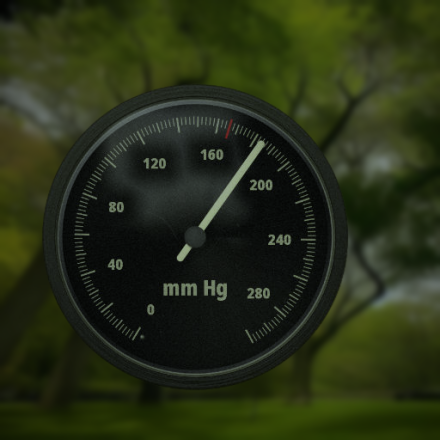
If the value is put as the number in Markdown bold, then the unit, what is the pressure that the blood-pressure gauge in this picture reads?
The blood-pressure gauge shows **184** mmHg
